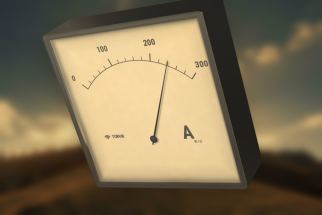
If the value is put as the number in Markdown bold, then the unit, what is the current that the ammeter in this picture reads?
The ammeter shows **240** A
